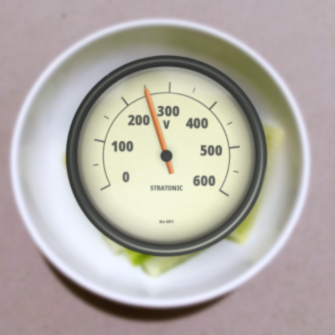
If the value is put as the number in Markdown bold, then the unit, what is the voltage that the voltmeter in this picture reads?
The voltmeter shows **250** V
